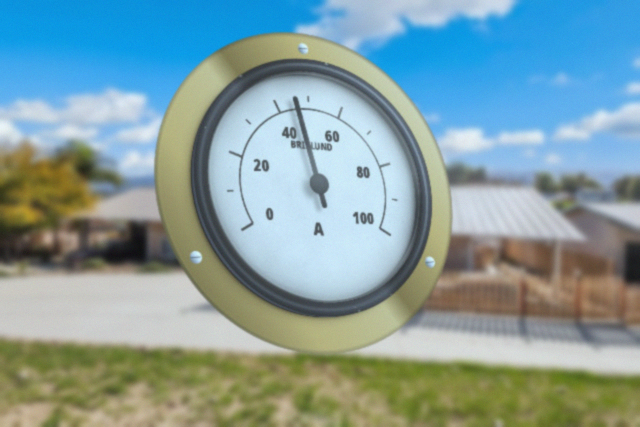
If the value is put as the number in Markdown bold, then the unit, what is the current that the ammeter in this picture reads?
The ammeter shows **45** A
